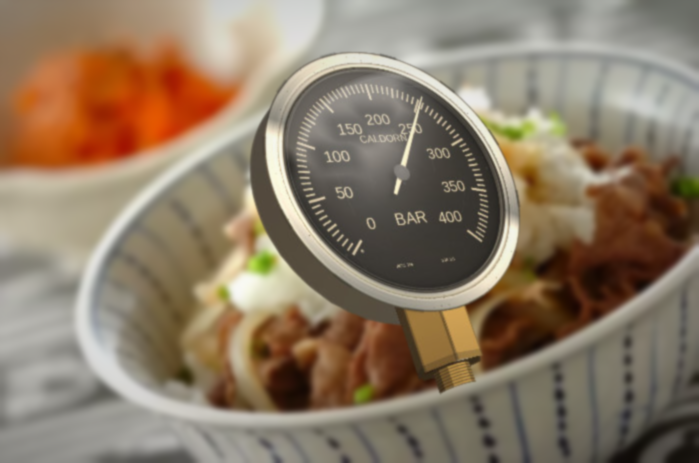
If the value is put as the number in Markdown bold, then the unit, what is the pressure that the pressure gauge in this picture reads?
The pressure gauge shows **250** bar
